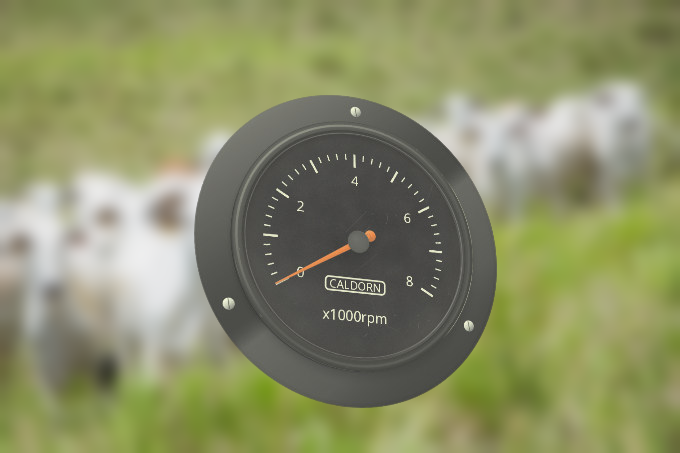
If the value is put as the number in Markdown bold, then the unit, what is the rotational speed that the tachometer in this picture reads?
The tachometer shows **0** rpm
